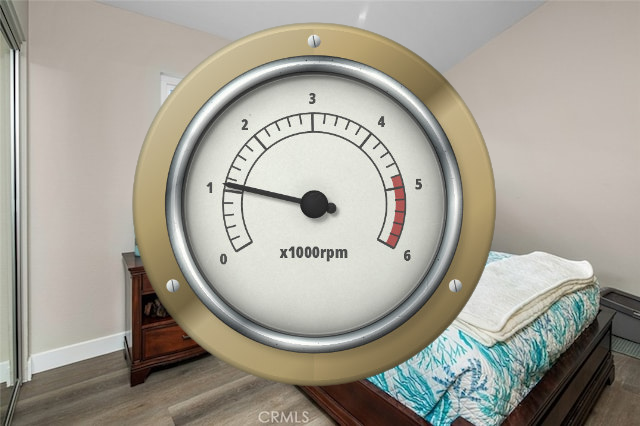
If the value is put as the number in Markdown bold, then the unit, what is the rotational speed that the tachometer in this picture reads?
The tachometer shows **1100** rpm
